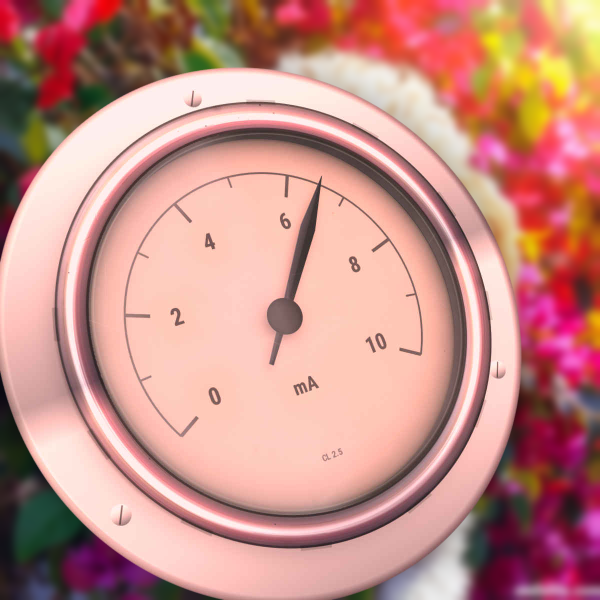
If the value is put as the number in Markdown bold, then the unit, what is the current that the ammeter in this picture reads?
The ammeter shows **6.5** mA
